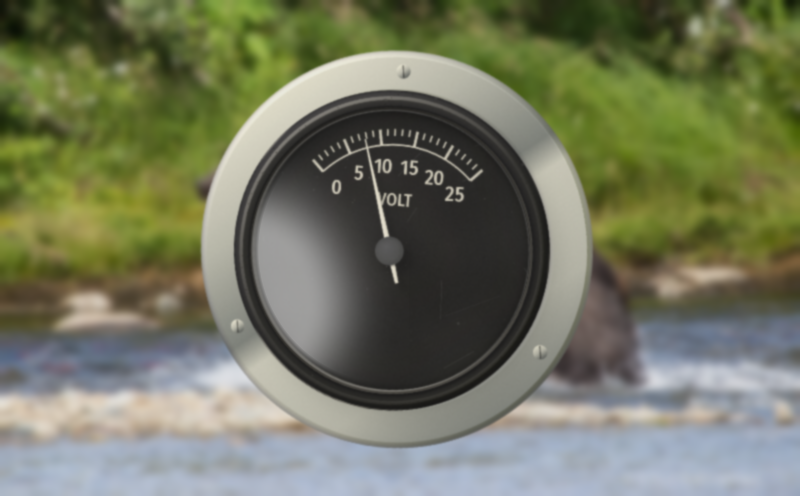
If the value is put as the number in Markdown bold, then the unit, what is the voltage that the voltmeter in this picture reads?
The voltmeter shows **8** V
